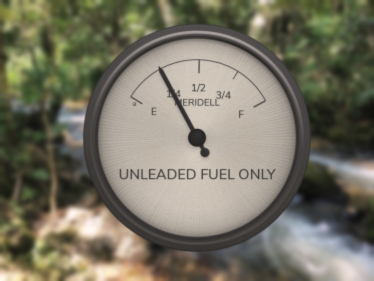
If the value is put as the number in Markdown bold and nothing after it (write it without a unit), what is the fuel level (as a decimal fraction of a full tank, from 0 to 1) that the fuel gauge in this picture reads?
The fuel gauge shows **0.25**
